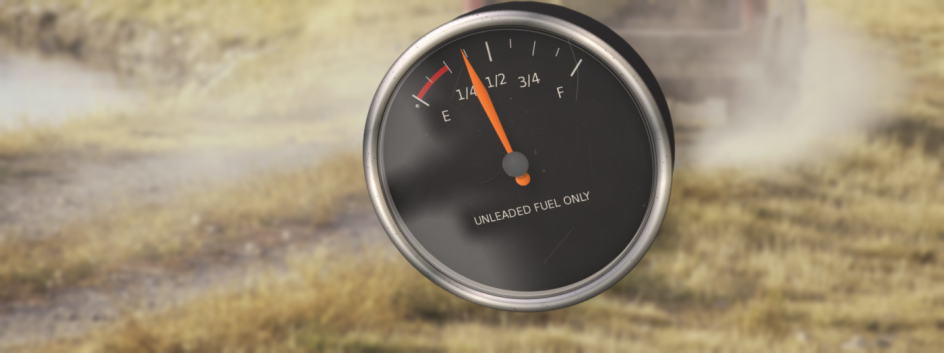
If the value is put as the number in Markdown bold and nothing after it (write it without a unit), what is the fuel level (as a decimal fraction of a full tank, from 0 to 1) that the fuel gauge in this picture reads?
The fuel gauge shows **0.375**
